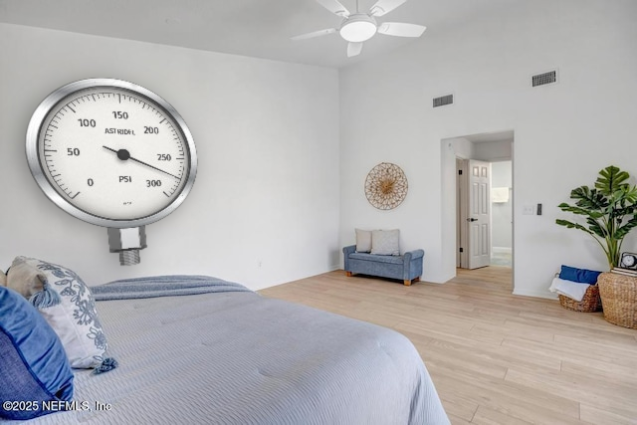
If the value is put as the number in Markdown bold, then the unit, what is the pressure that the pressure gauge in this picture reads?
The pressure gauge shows **275** psi
